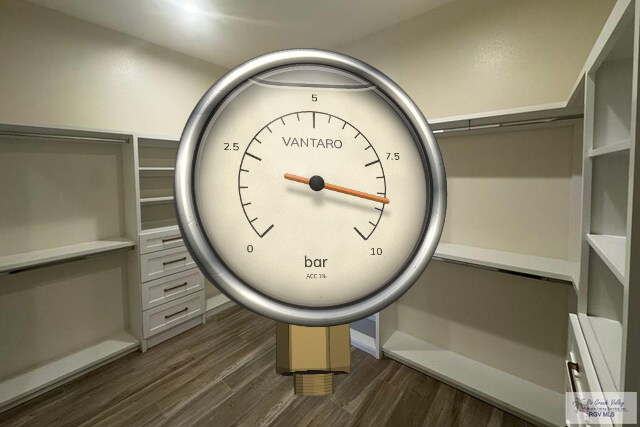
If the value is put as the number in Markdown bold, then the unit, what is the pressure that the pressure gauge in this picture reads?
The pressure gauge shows **8.75** bar
